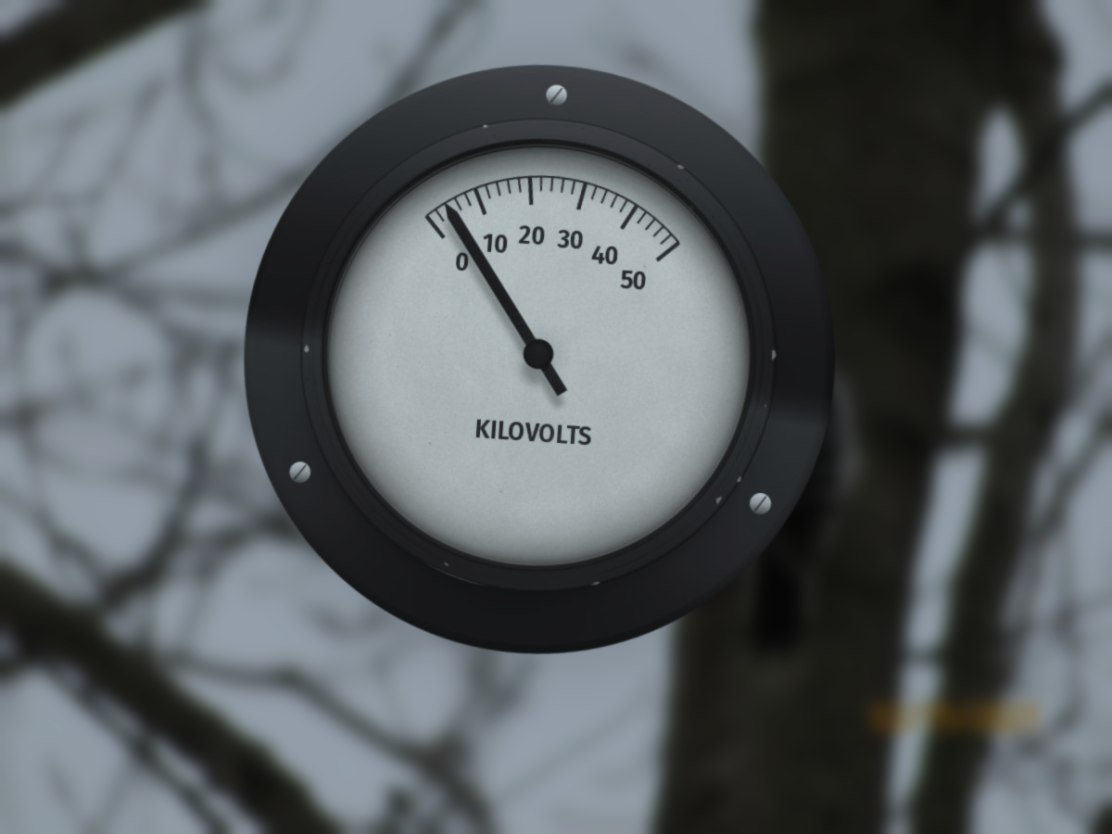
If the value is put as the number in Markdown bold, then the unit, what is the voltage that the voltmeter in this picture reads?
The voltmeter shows **4** kV
